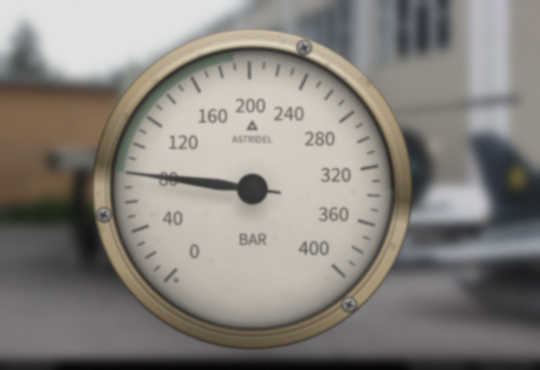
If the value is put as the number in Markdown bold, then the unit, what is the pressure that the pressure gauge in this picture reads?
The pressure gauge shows **80** bar
